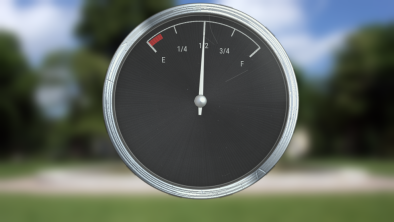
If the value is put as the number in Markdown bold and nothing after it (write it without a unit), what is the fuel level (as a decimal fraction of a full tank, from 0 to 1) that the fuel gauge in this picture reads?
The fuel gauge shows **0.5**
